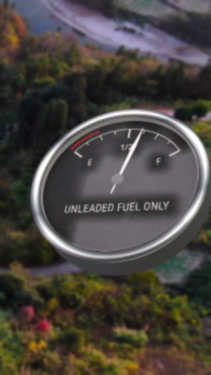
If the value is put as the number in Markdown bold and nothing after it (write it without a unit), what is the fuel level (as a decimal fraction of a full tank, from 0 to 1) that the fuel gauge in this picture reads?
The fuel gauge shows **0.625**
